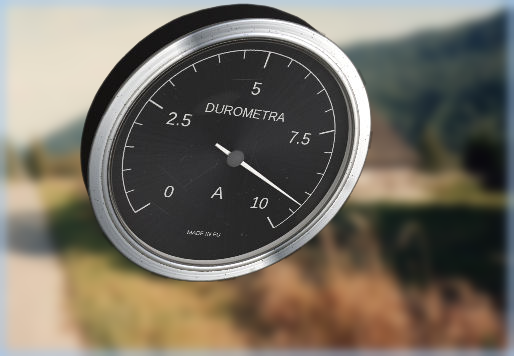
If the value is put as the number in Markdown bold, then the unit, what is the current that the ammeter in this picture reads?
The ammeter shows **9.25** A
